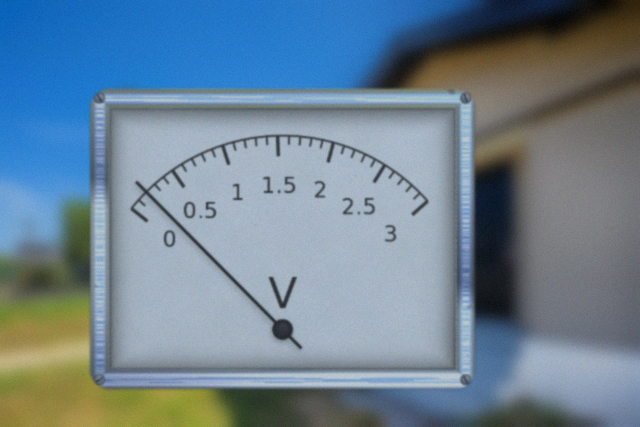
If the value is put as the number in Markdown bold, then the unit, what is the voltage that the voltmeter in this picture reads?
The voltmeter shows **0.2** V
